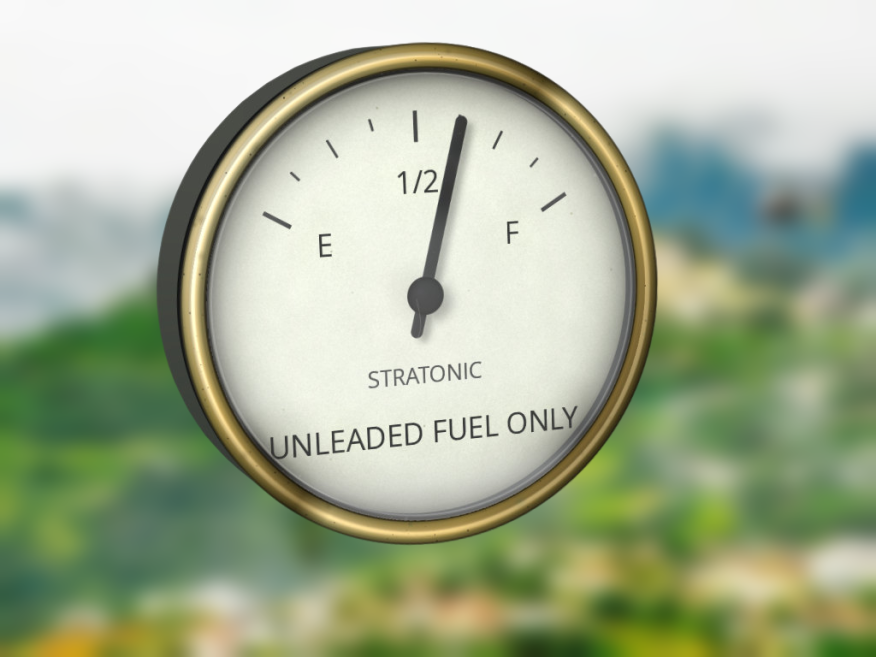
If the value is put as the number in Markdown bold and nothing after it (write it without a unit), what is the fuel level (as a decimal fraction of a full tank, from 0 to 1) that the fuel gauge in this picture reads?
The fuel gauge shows **0.625**
